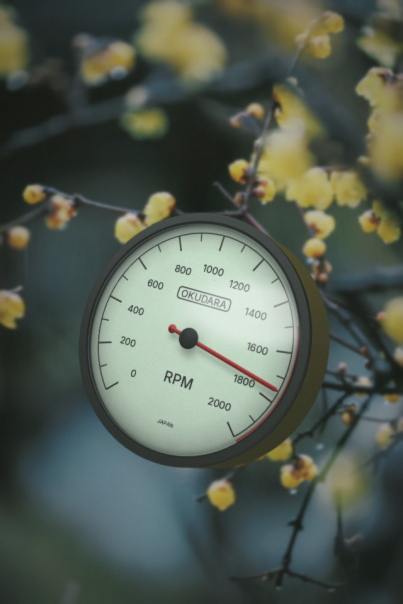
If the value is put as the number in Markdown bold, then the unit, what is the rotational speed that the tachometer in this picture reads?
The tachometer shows **1750** rpm
